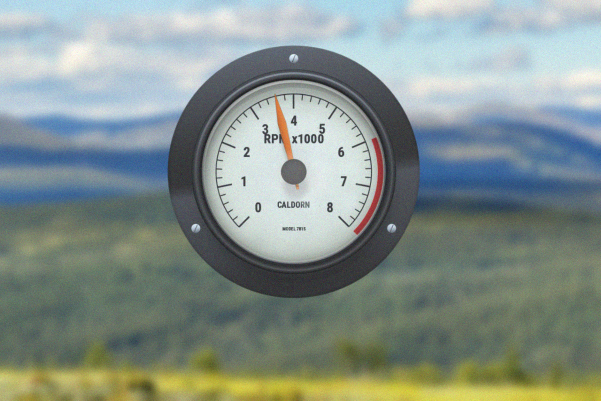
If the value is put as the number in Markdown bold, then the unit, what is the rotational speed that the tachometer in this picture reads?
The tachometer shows **3600** rpm
